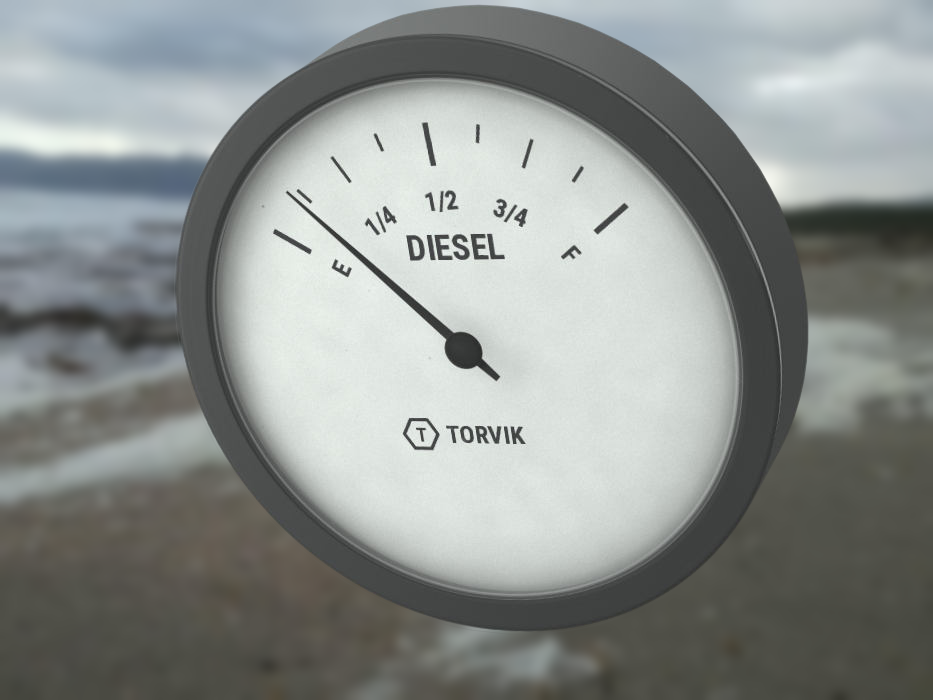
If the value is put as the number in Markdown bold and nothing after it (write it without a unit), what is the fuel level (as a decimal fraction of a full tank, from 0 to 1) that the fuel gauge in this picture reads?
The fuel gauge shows **0.125**
